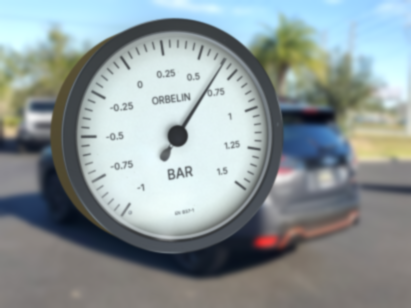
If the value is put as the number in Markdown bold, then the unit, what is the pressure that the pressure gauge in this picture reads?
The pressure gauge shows **0.65** bar
